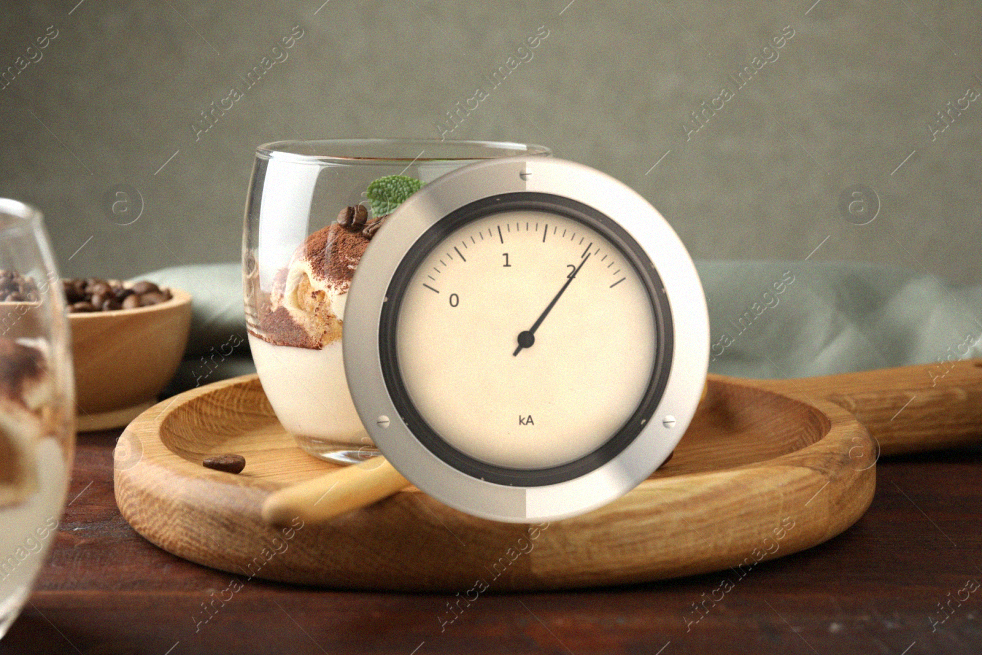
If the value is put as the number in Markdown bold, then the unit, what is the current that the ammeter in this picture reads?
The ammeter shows **2.05** kA
